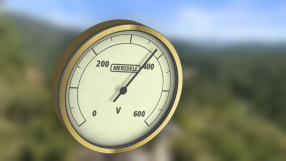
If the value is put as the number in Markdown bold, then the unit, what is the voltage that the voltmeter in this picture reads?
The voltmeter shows **375** V
